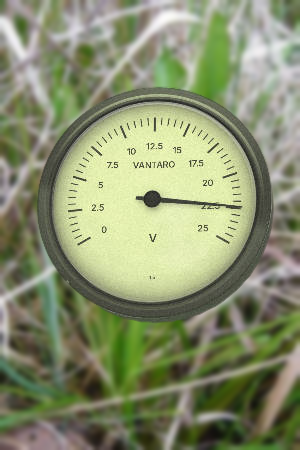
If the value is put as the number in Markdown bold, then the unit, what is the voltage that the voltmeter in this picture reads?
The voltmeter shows **22.5** V
